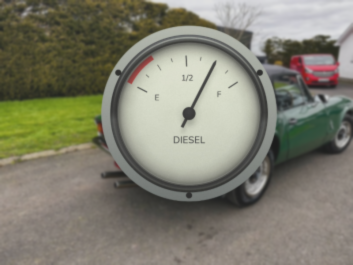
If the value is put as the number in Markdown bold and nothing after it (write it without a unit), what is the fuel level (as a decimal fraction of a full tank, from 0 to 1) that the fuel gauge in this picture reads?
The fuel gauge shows **0.75**
